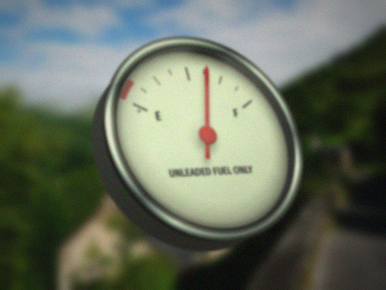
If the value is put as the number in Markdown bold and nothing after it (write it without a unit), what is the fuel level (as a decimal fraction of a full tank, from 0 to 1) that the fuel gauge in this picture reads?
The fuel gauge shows **0.625**
